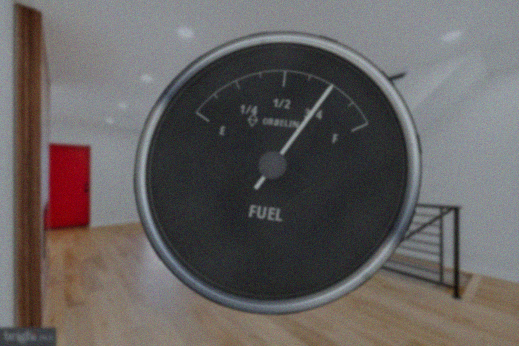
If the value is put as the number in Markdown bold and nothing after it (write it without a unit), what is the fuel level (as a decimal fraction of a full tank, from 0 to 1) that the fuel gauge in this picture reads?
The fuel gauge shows **0.75**
